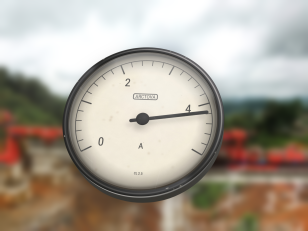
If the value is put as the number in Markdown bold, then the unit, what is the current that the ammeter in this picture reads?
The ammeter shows **4.2** A
